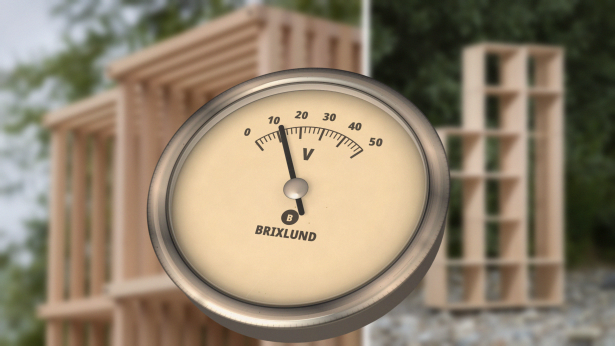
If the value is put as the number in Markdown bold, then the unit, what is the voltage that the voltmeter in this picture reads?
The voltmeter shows **12** V
